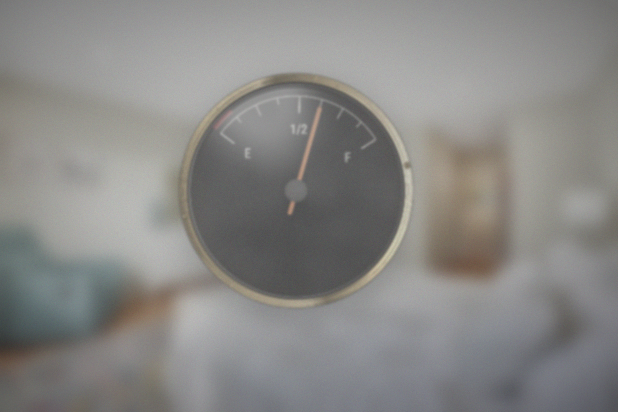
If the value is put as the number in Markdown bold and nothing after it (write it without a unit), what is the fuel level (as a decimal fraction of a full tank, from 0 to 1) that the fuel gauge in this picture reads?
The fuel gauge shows **0.625**
